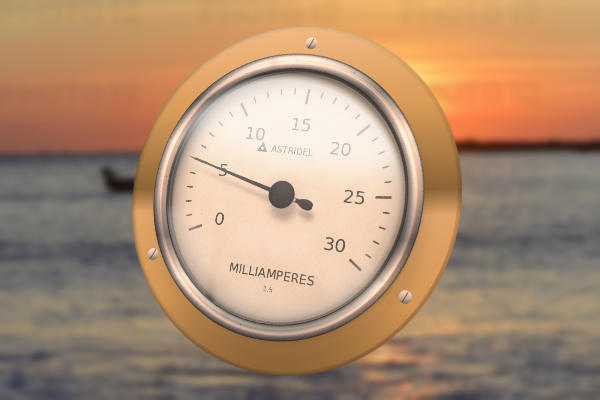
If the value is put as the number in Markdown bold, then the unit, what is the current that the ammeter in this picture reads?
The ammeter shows **5** mA
